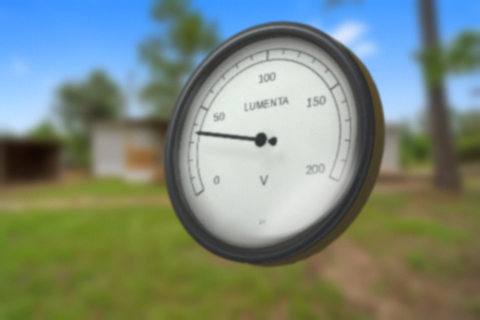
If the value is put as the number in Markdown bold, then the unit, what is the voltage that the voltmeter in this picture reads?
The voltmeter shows **35** V
